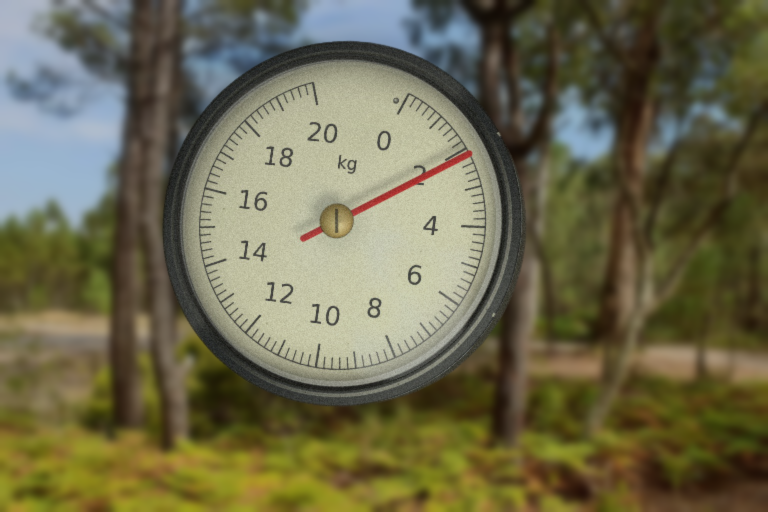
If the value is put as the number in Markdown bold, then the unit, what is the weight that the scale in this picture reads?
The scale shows **2.2** kg
